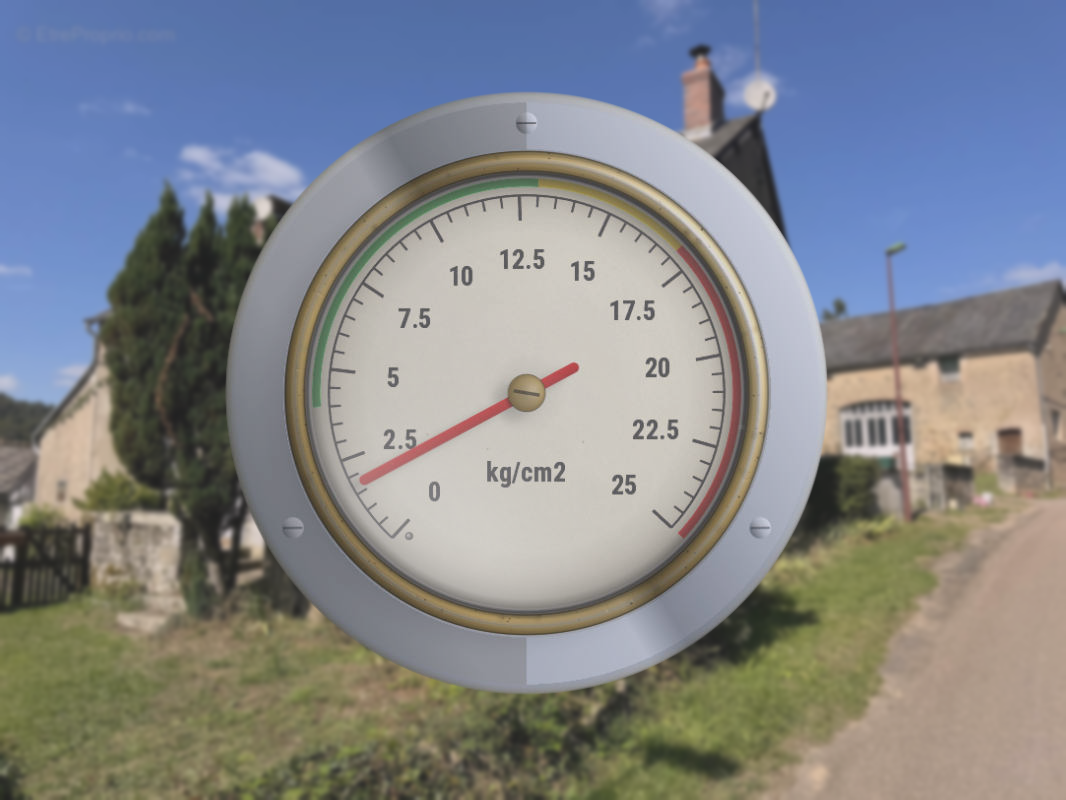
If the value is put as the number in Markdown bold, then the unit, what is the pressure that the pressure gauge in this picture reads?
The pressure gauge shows **1.75** kg/cm²
